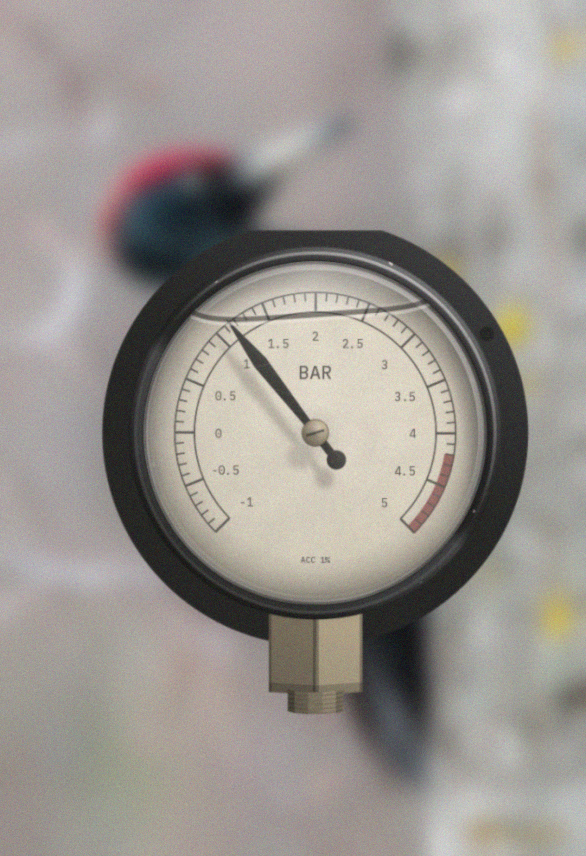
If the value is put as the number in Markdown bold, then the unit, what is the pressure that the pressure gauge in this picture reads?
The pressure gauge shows **1.15** bar
